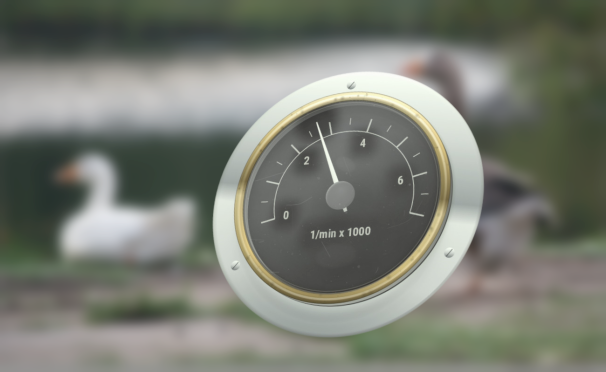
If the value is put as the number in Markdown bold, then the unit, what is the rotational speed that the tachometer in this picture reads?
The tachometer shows **2750** rpm
